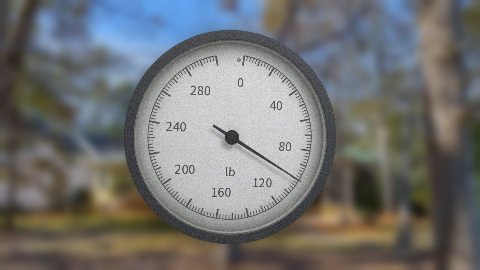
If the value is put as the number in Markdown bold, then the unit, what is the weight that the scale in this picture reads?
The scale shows **100** lb
